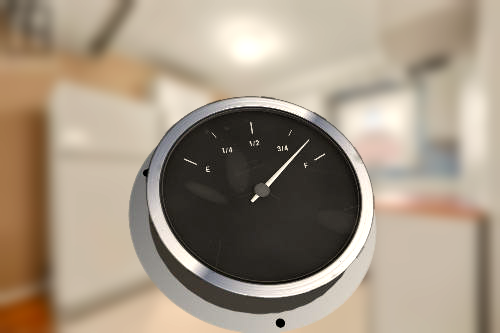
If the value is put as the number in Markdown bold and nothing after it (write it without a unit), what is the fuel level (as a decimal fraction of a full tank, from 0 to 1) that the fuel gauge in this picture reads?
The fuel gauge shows **0.875**
